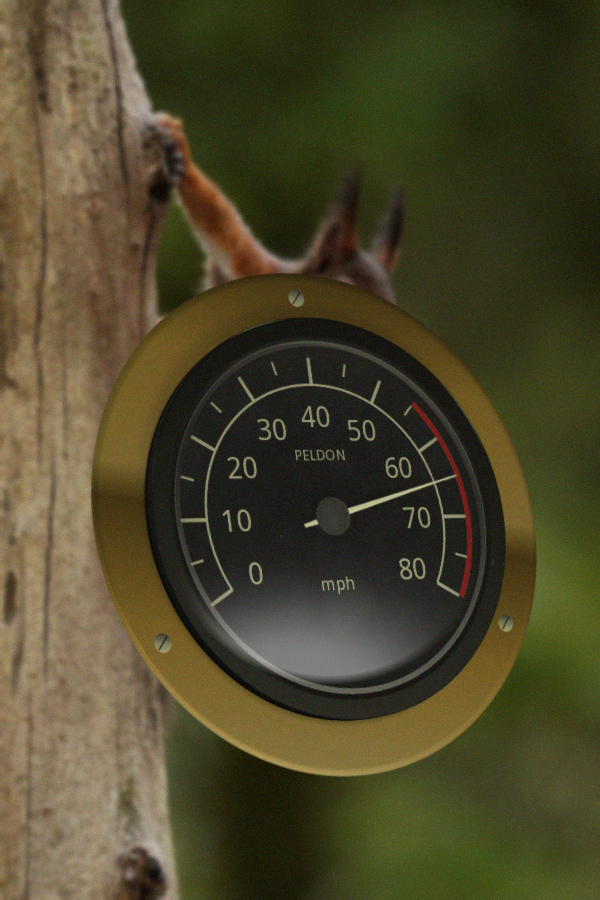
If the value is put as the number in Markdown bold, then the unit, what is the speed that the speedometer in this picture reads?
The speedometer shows **65** mph
